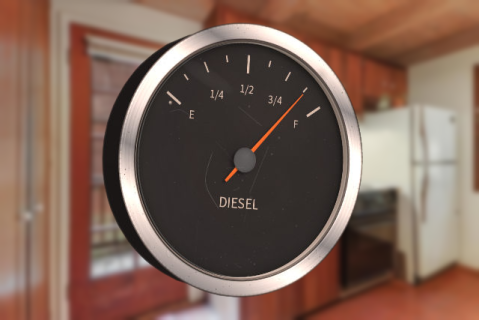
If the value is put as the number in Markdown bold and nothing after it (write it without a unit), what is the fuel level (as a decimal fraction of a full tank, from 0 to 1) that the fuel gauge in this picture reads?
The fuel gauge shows **0.875**
